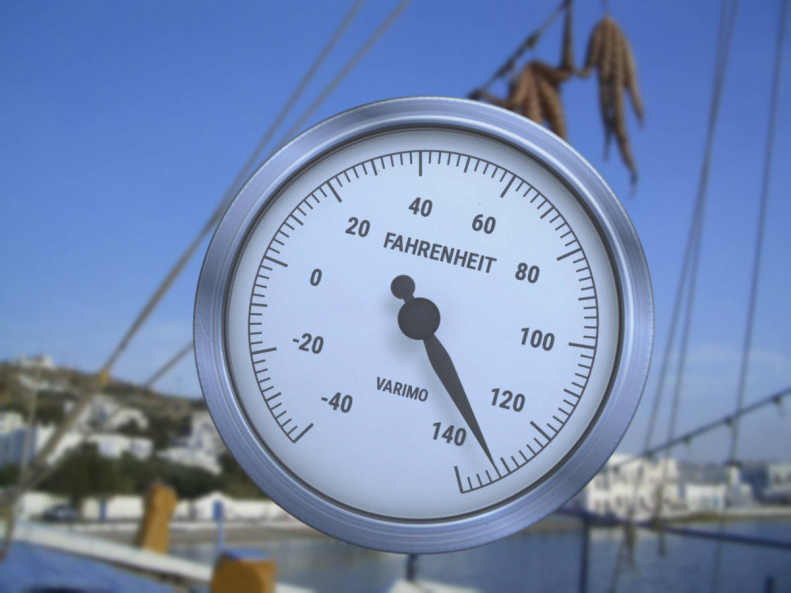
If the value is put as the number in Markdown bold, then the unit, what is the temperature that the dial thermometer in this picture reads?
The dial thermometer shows **132** °F
